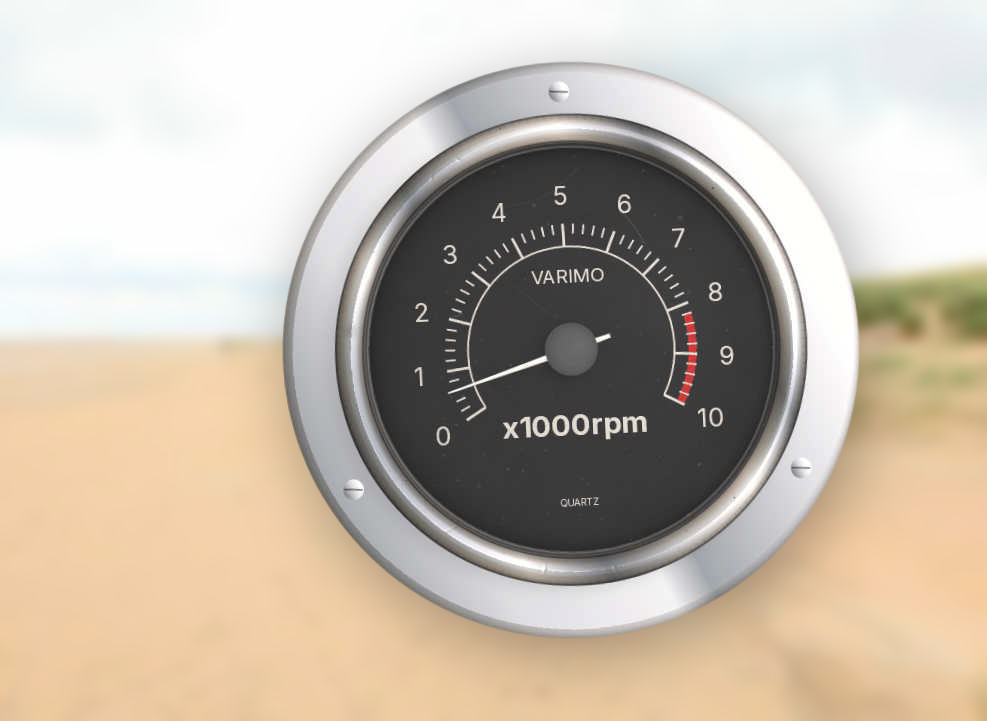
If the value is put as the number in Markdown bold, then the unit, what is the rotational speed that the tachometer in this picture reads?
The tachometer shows **600** rpm
